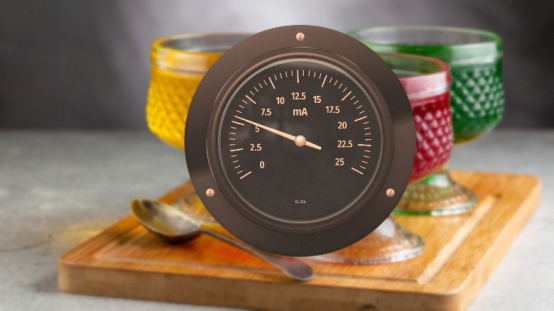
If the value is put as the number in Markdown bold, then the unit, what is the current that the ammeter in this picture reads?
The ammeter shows **5.5** mA
